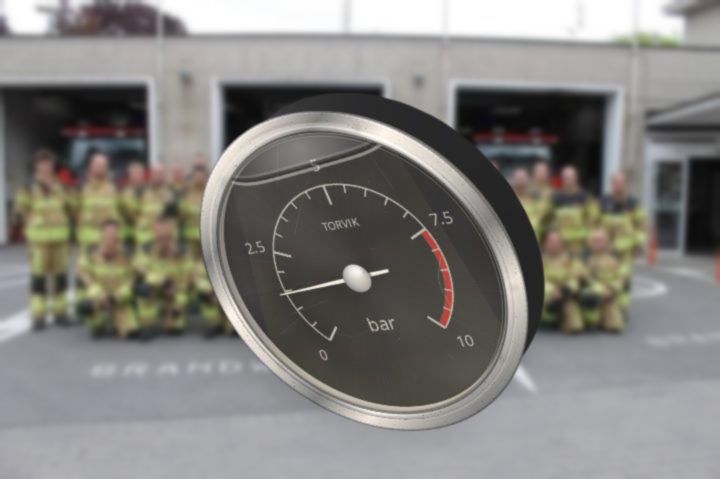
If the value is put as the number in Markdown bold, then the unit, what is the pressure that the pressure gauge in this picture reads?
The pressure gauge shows **1.5** bar
